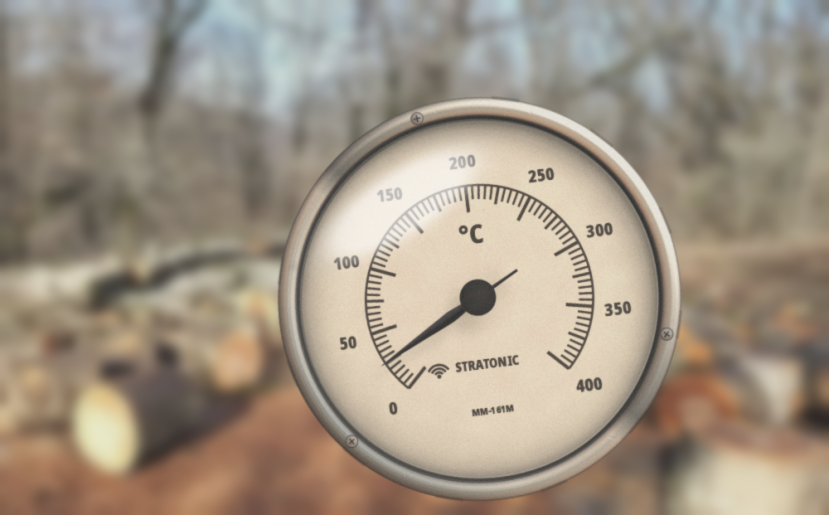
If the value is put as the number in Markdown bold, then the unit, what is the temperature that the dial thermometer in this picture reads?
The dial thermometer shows **25** °C
